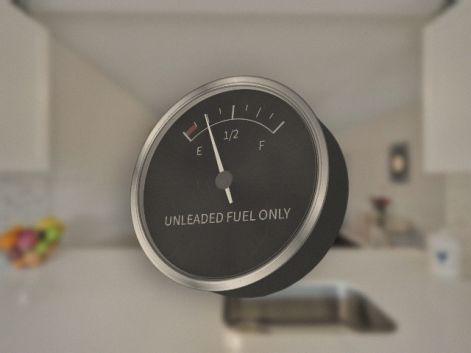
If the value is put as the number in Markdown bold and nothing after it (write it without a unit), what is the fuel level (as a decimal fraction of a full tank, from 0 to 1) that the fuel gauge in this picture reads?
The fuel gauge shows **0.25**
